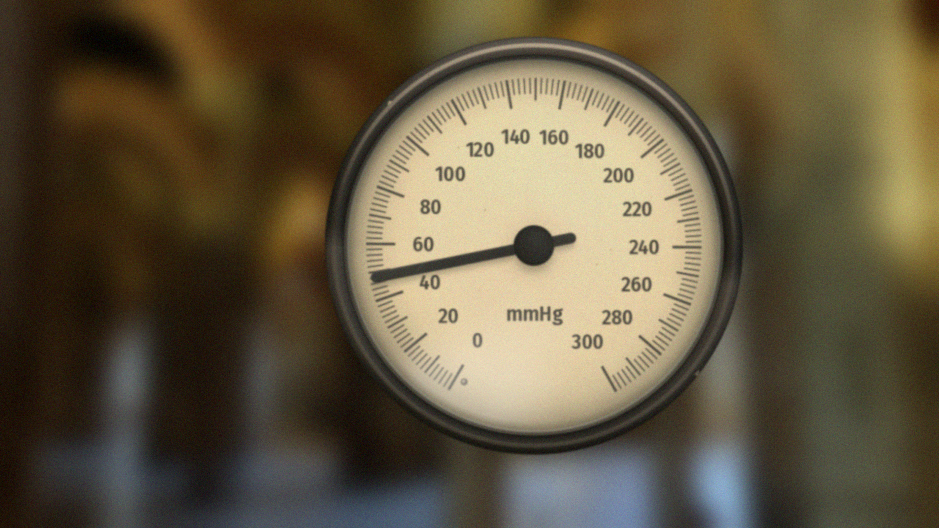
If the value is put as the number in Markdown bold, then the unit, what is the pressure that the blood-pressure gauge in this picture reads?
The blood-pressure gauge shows **48** mmHg
